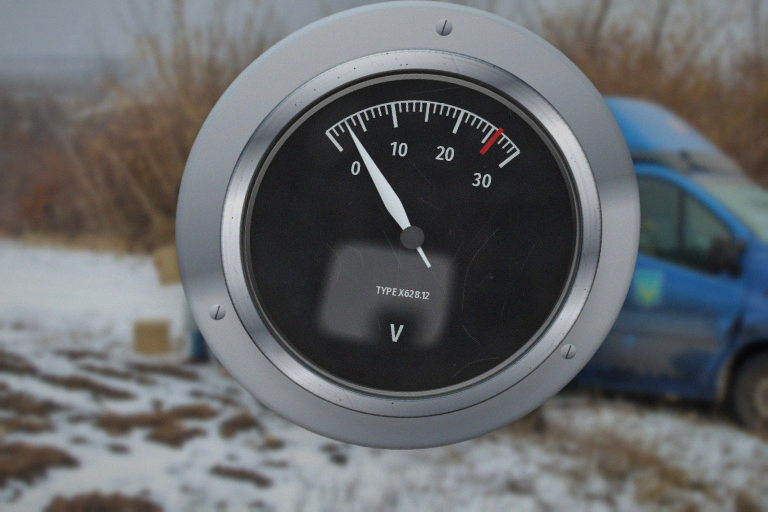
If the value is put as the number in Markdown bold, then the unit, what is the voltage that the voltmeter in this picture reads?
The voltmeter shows **3** V
